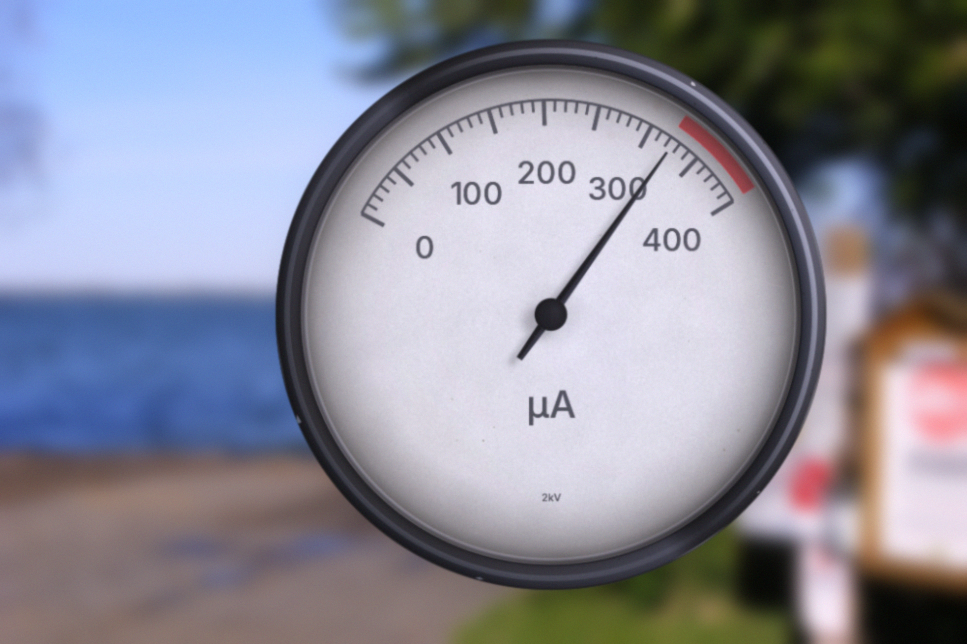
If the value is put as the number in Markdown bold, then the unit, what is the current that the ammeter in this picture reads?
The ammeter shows **325** µA
